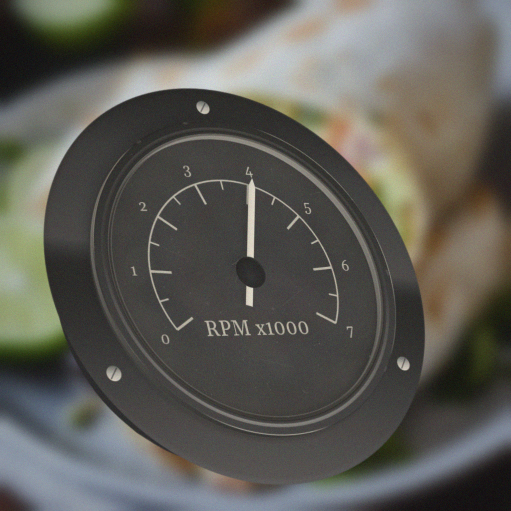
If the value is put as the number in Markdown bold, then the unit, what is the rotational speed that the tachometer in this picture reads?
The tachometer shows **4000** rpm
